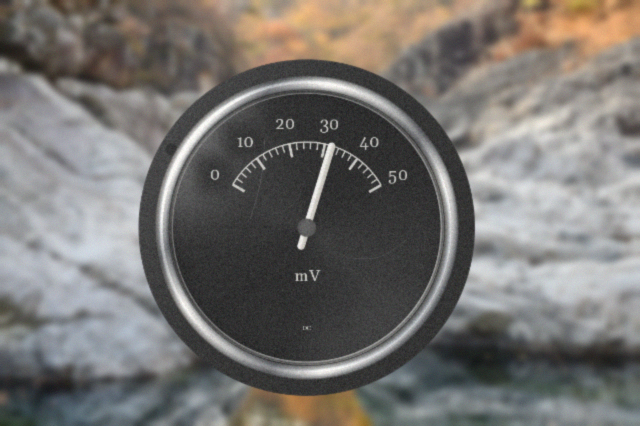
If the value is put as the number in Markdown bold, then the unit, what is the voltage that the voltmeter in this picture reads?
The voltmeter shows **32** mV
